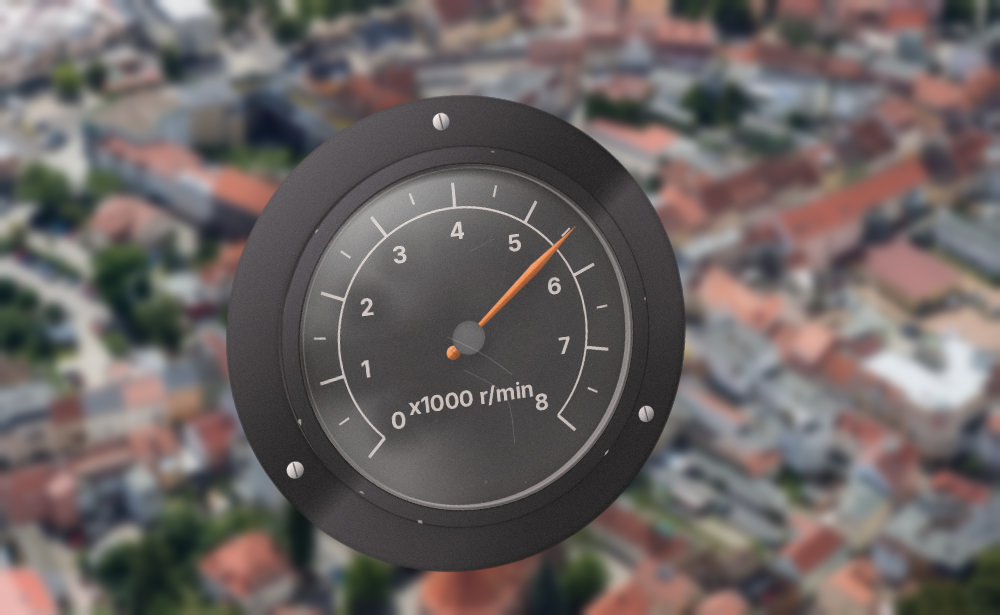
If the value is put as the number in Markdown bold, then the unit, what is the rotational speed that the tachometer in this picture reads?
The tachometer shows **5500** rpm
